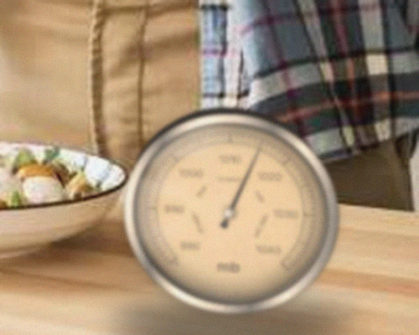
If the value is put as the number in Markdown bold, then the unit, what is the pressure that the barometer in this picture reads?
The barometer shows **1015** mbar
